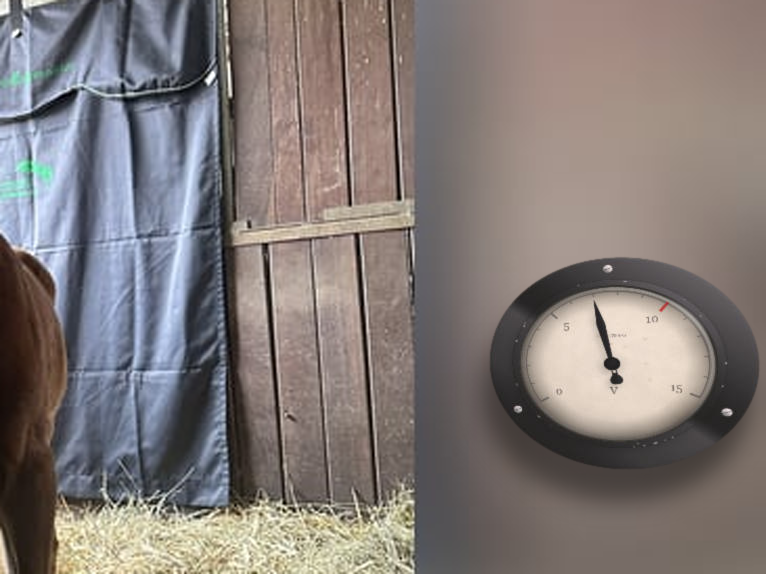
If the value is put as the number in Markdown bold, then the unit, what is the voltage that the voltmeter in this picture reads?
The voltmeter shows **7** V
